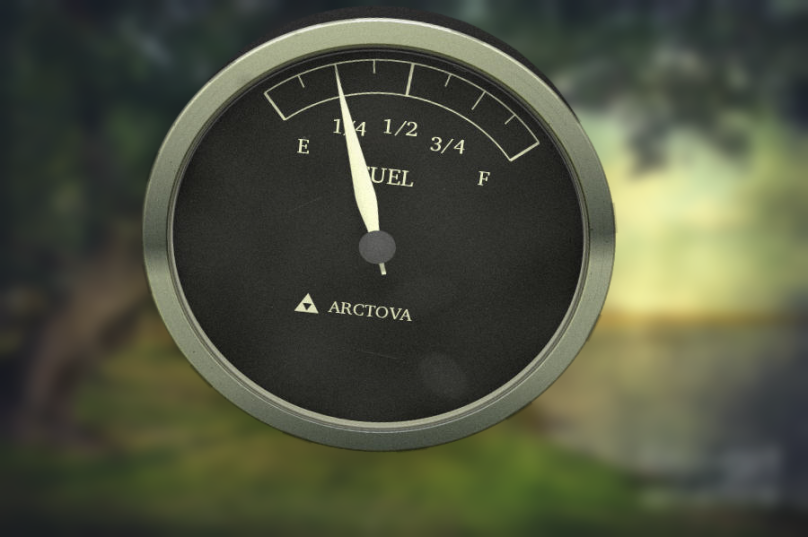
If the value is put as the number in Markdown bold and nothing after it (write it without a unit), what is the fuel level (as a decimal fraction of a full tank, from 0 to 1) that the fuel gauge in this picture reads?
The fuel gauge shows **0.25**
